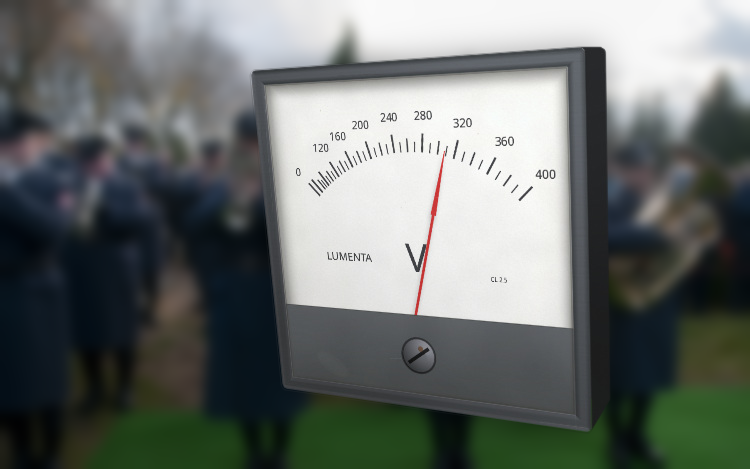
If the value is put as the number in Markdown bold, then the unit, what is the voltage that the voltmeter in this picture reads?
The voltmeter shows **310** V
